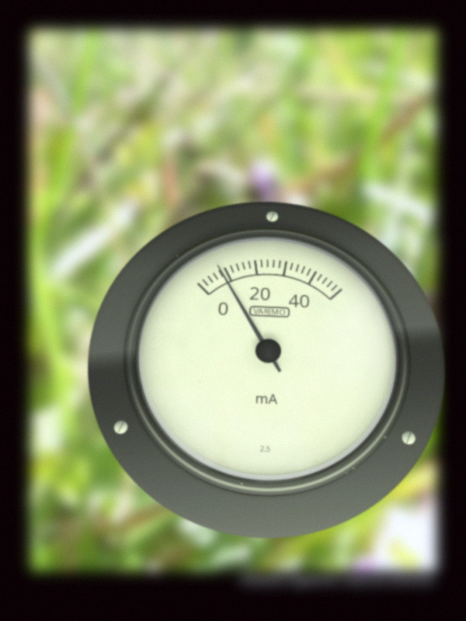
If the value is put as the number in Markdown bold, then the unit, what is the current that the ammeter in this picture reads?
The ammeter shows **8** mA
